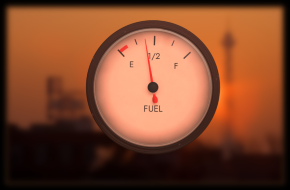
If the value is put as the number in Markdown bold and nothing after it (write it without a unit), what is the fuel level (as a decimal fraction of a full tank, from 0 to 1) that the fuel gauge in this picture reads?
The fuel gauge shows **0.375**
